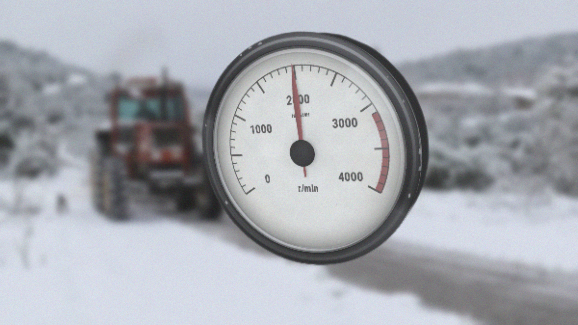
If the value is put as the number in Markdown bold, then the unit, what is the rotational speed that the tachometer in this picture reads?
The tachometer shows **2000** rpm
